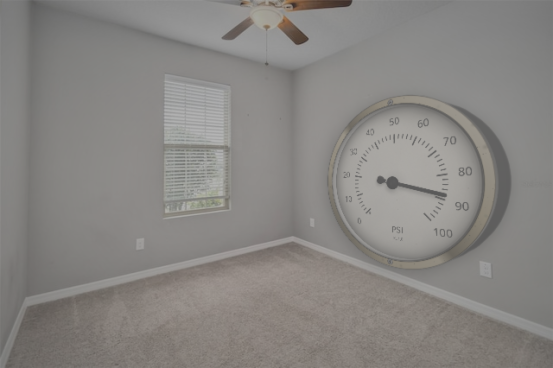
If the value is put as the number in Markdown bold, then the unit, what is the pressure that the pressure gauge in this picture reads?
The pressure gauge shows **88** psi
